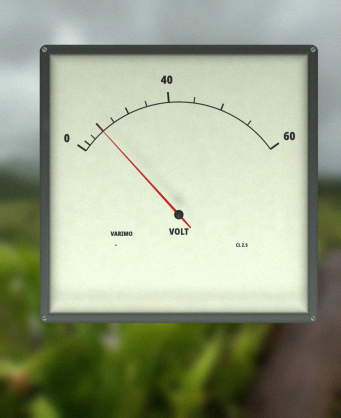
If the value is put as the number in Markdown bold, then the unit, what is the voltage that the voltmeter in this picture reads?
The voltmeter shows **20** V
